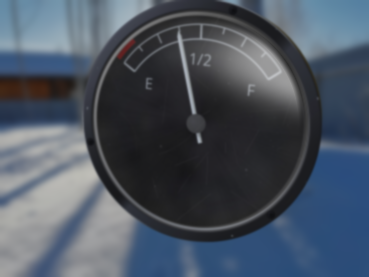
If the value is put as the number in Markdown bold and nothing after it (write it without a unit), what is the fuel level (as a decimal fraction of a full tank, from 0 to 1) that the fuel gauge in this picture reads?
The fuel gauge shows **0.375**
